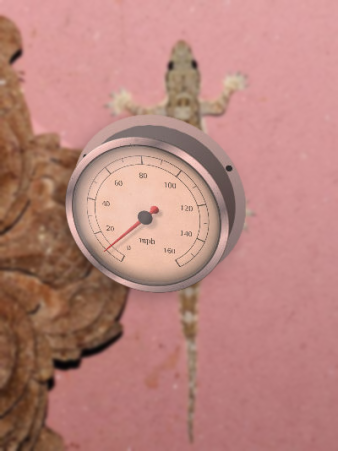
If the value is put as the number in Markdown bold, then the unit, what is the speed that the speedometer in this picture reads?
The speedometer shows **10** mph
